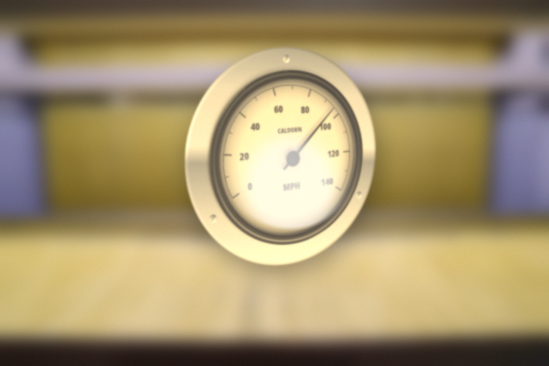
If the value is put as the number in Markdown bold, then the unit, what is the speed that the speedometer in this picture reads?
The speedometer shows **95** mph
